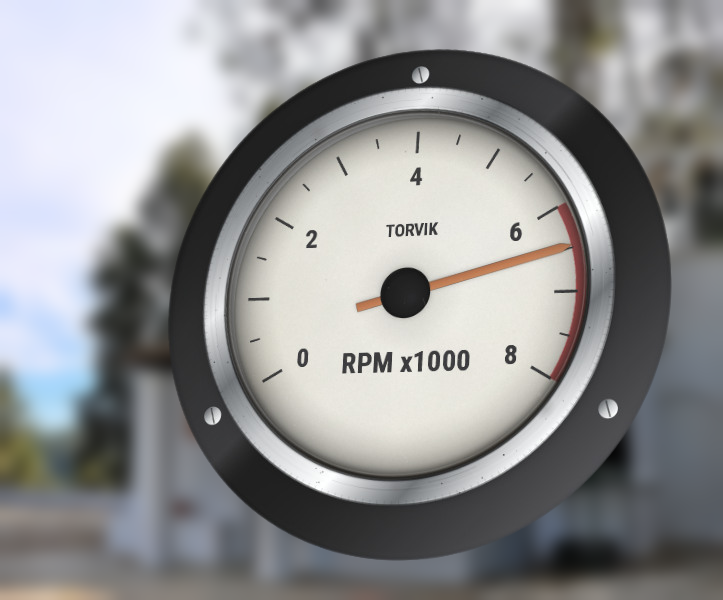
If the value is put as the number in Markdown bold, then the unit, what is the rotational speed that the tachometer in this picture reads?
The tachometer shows **6500** rpm
